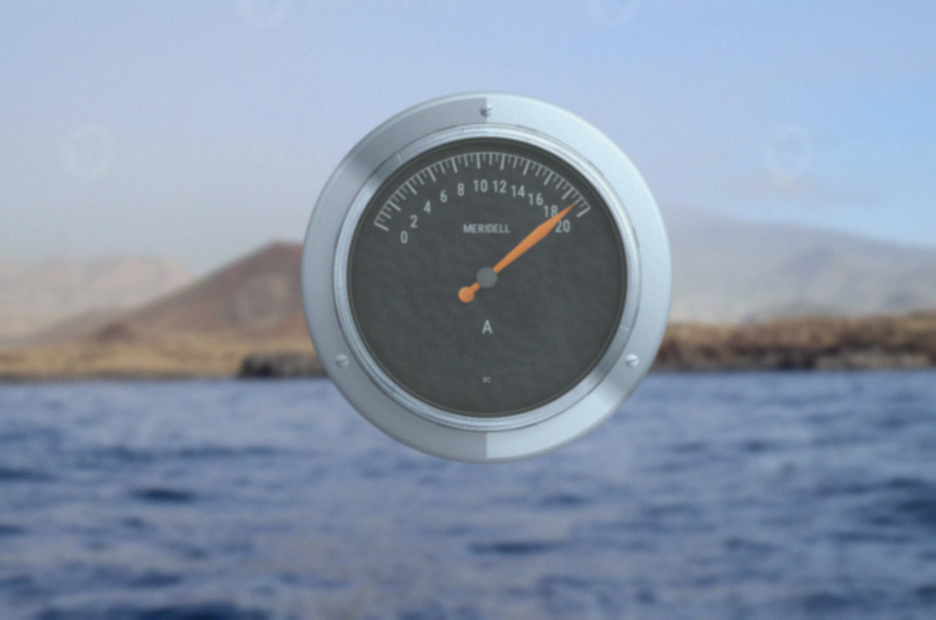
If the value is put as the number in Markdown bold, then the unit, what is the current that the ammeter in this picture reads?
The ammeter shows **19** A
